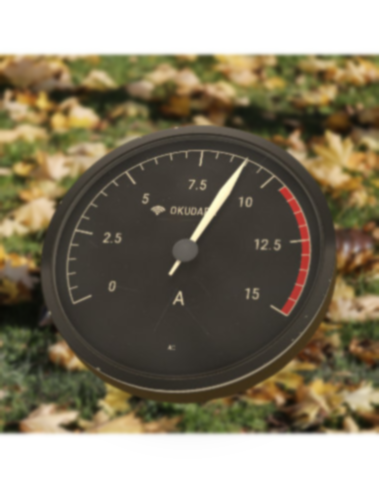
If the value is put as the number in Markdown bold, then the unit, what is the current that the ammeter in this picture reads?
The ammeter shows **9** A
